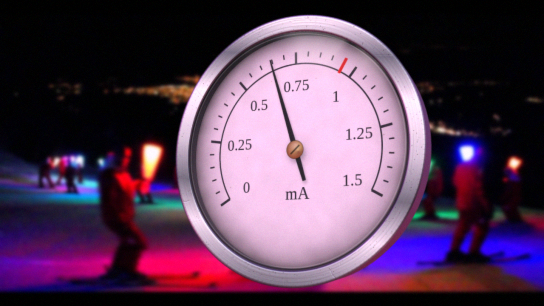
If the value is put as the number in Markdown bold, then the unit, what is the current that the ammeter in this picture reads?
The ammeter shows **0.65** mA
